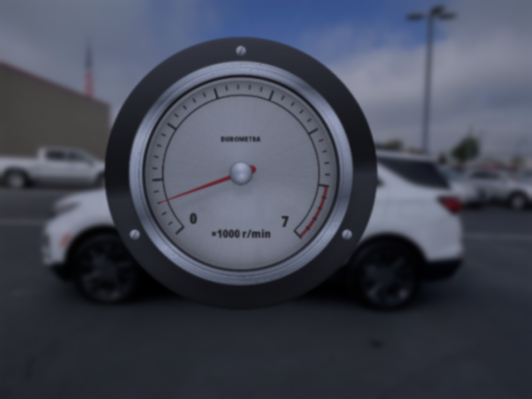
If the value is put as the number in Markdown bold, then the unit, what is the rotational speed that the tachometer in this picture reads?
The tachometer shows **600** rpm
